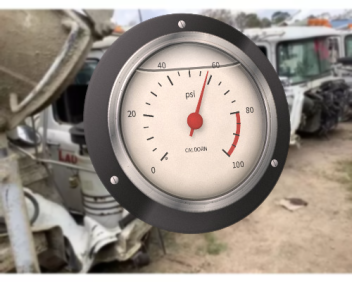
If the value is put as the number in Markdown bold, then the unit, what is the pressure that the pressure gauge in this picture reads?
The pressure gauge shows **57.5** psi
